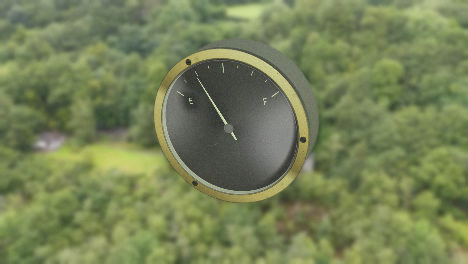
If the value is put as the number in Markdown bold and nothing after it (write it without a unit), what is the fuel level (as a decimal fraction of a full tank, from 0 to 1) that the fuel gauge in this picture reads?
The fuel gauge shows **0.25**
